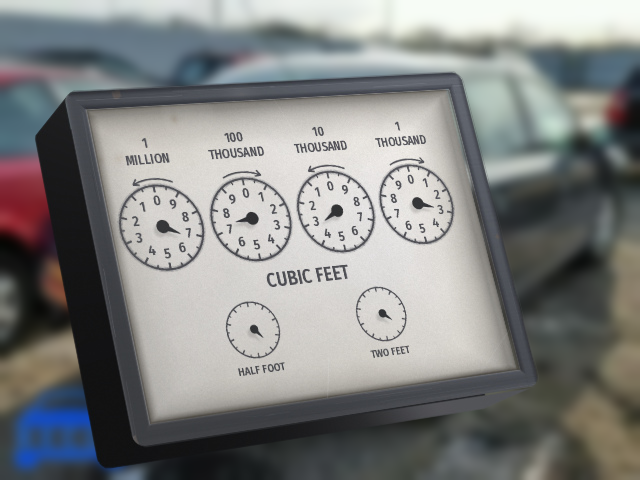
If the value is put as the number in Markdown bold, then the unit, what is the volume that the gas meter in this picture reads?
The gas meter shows **673300** ft³
